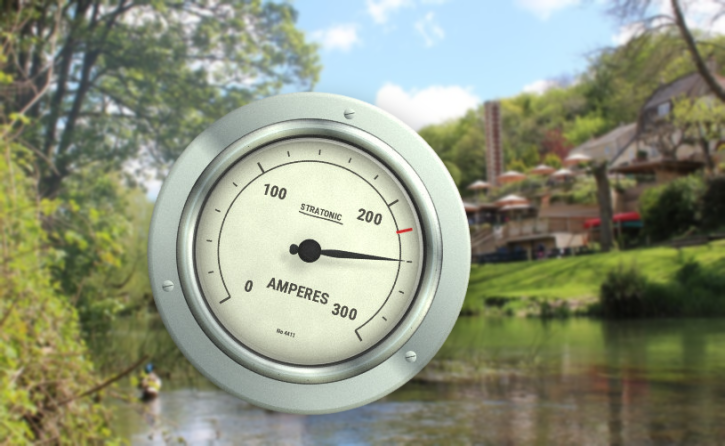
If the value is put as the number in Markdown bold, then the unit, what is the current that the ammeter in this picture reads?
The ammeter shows **240** A
